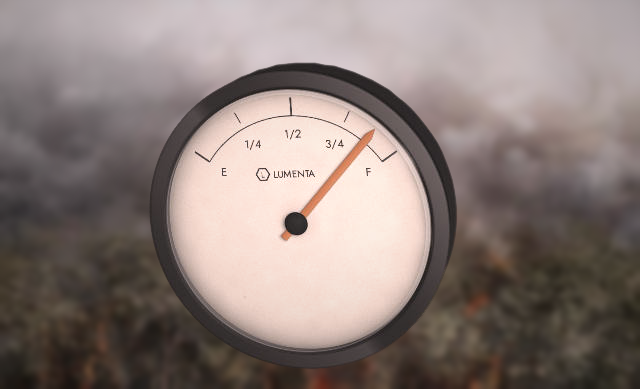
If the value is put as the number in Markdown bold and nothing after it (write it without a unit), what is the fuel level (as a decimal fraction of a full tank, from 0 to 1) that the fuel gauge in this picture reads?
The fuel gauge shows **0.875**
